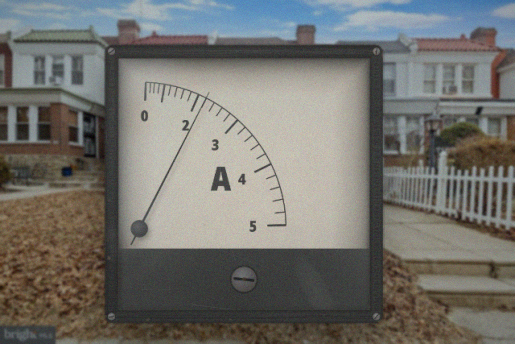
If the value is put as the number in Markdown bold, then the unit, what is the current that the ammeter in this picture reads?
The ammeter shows **2.2** A
